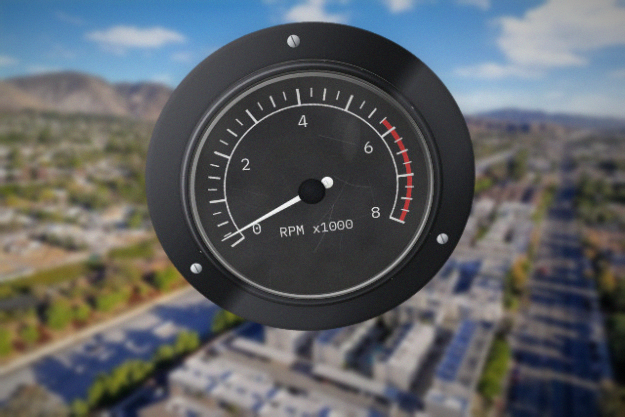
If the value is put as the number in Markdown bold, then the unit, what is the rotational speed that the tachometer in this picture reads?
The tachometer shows **250** rpm
